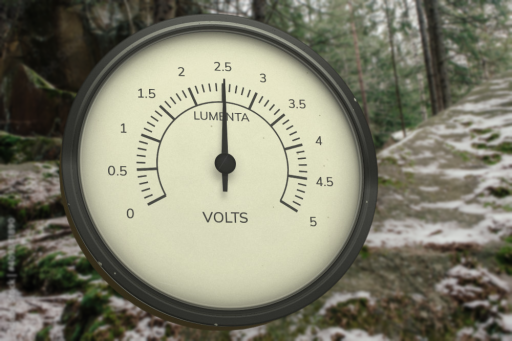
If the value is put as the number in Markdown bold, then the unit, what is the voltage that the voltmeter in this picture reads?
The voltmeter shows **2.5** V
